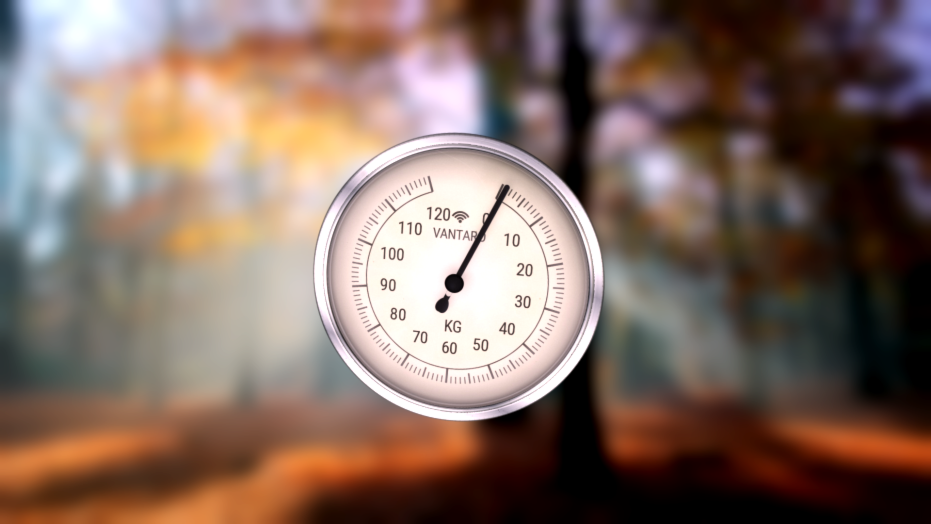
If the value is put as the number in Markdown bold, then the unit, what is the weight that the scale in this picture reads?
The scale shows **1** kg
